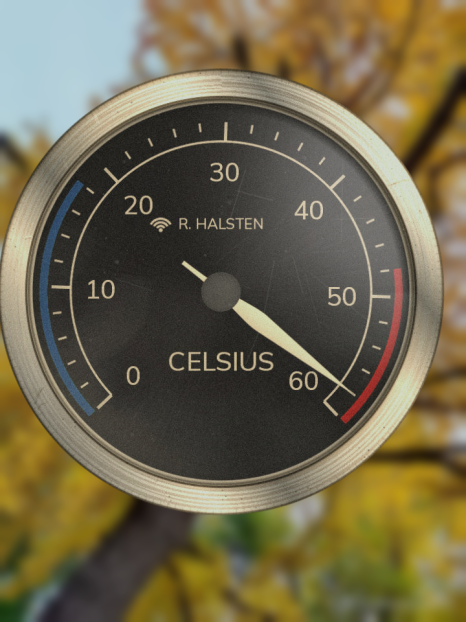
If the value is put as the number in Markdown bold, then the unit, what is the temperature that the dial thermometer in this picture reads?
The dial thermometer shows **58** °C
